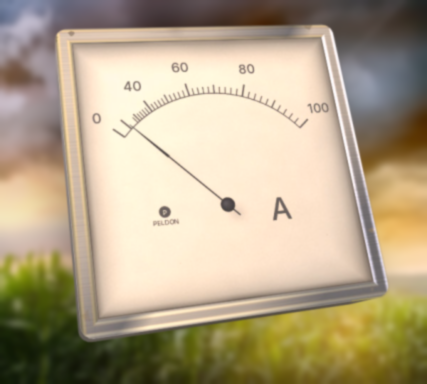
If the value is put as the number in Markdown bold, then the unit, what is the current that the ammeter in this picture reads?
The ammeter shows **20** A
